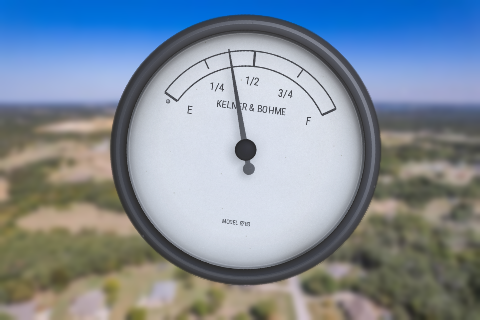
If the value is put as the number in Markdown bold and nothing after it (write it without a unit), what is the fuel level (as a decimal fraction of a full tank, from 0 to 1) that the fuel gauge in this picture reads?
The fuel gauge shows **0.375**
